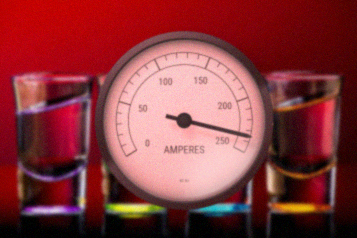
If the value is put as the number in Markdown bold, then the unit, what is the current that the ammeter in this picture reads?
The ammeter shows **235** A
